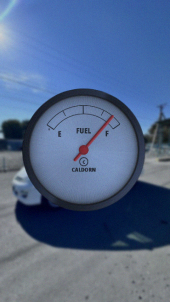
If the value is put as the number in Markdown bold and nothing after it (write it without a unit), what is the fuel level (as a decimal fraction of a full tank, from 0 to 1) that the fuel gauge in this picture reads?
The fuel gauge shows **0.875**
